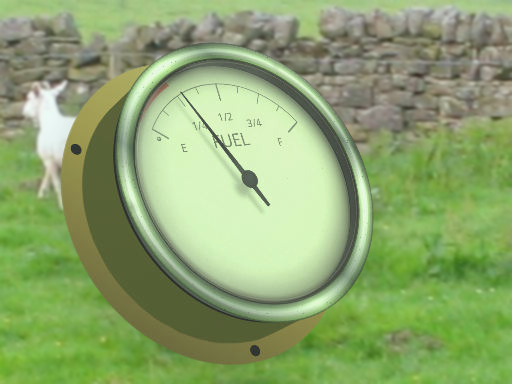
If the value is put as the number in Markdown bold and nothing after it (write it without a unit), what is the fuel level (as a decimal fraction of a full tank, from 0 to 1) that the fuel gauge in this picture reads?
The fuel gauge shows **0.25**
